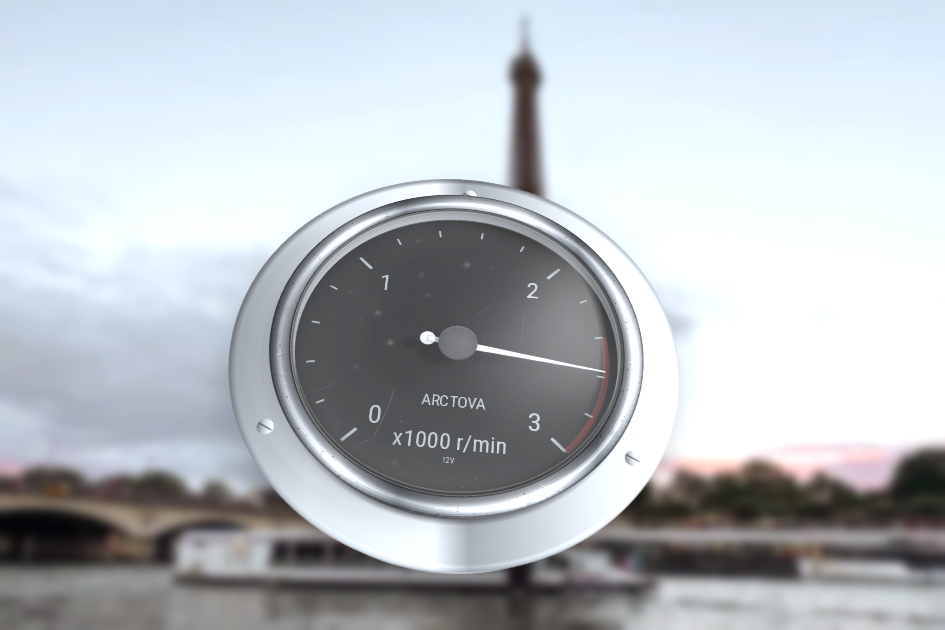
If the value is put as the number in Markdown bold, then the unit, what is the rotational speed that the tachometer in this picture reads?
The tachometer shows **2600** rpm
